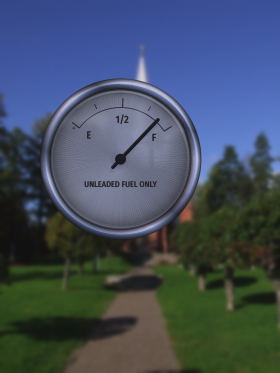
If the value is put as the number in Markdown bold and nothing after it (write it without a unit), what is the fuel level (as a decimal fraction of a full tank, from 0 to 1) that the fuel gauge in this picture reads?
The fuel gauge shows **0.875**
